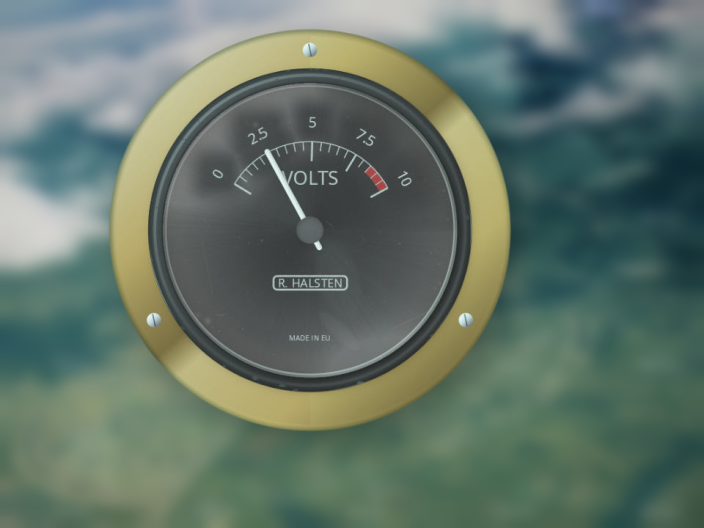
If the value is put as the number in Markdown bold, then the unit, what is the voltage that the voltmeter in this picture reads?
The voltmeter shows **2.5** V
